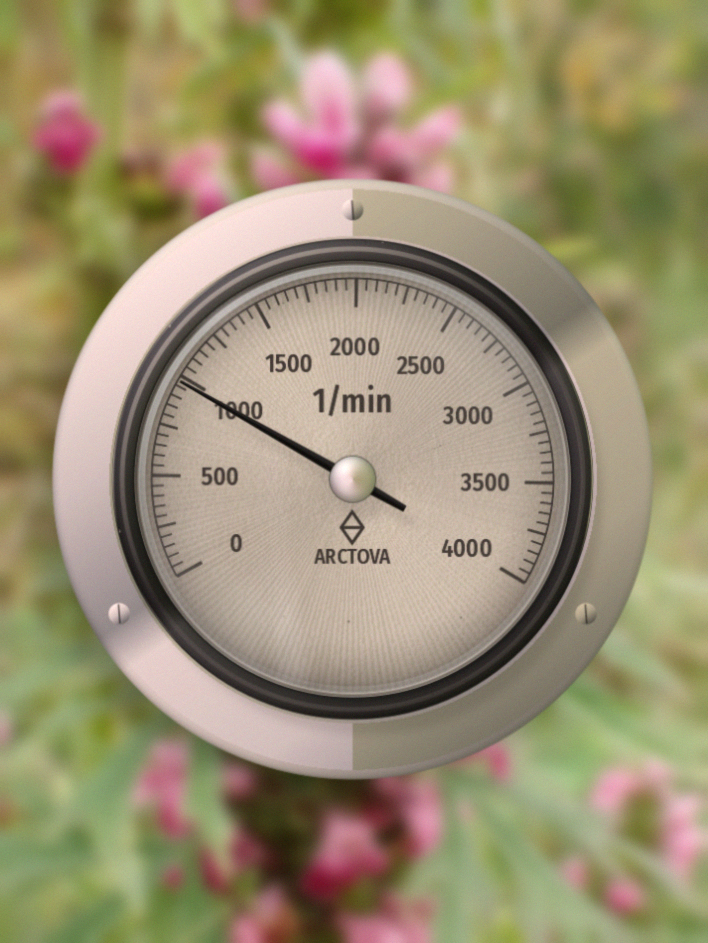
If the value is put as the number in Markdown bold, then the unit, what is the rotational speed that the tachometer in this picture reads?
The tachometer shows **975** rpm
